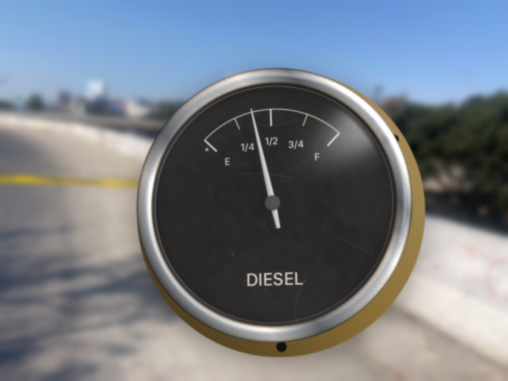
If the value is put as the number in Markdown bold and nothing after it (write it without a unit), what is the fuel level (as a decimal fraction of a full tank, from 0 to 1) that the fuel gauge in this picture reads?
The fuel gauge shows **0.375**
